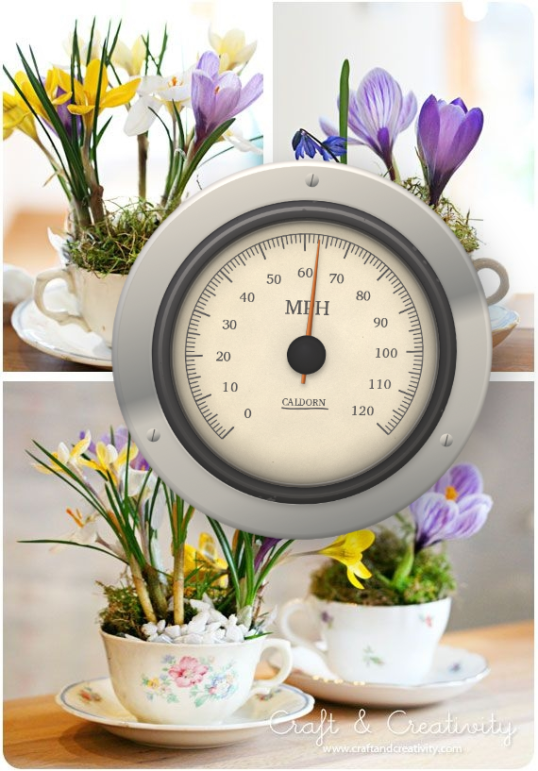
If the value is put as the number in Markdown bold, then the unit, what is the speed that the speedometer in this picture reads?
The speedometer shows **63** mph
